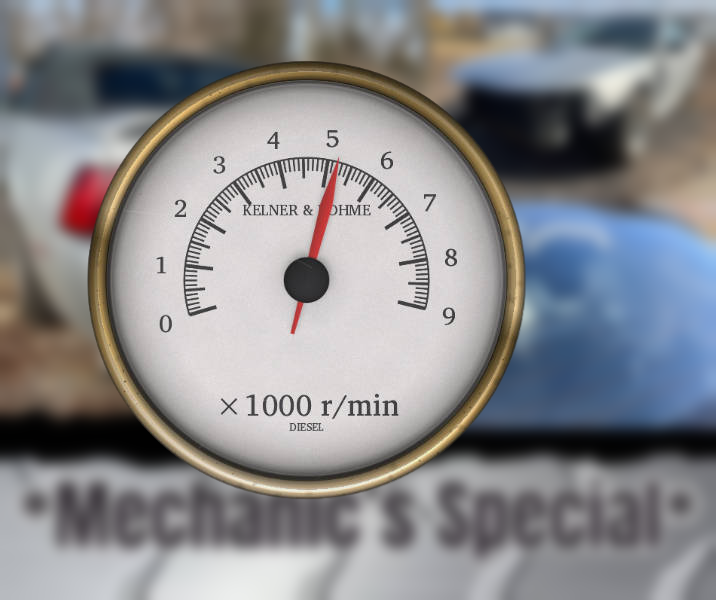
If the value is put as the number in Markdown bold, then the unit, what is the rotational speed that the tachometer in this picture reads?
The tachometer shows **5200** rpm
